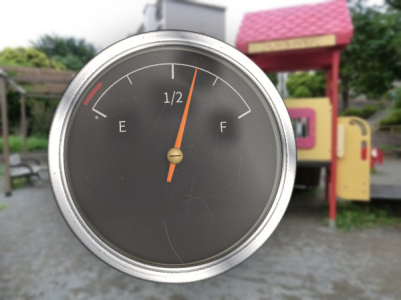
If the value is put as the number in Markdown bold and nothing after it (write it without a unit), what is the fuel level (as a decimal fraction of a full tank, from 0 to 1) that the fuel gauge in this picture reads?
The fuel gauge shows **0.625**
